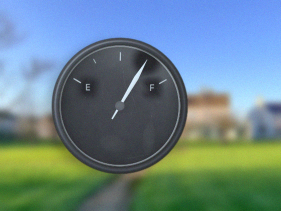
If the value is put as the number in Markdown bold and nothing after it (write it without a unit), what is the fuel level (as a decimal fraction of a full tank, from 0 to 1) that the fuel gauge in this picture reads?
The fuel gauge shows **0.75**
